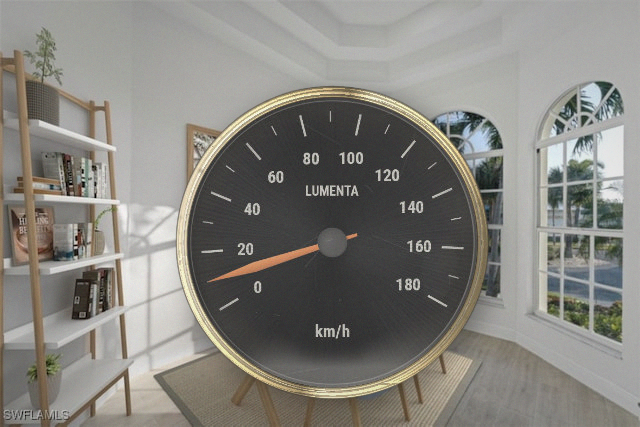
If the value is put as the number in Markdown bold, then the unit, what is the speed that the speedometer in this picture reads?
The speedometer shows **10** km/h
